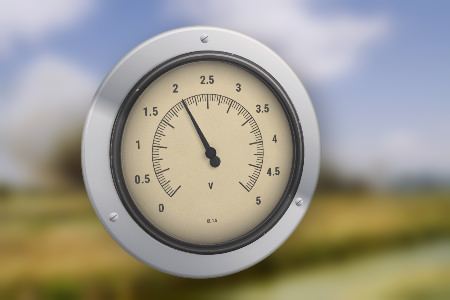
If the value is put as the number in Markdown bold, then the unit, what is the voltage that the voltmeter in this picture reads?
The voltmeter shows **2** V
